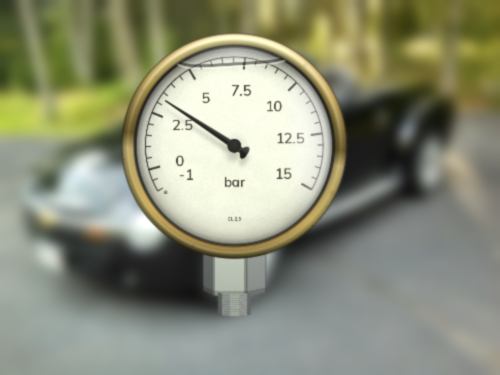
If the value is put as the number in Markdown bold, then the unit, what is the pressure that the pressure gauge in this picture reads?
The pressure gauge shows **3.25** bar
